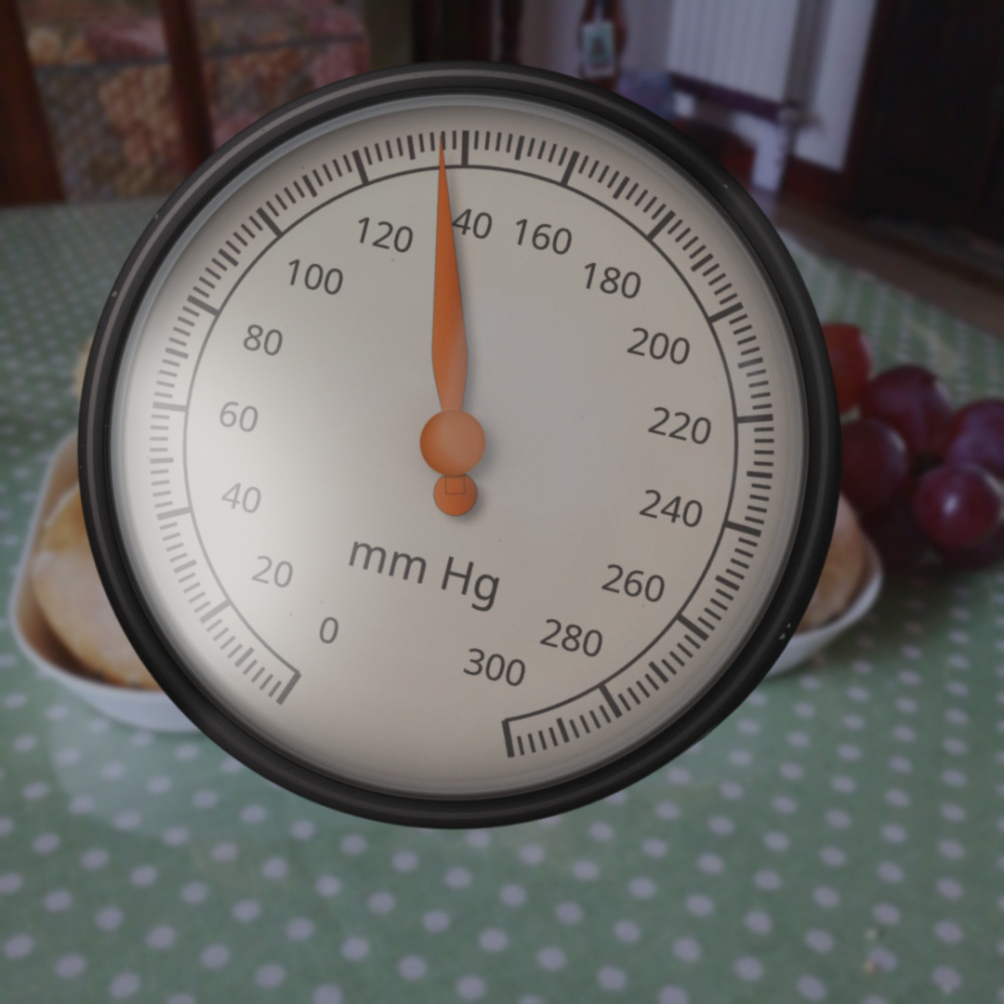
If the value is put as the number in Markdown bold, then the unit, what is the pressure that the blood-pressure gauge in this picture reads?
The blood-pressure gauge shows **136** mmHg
